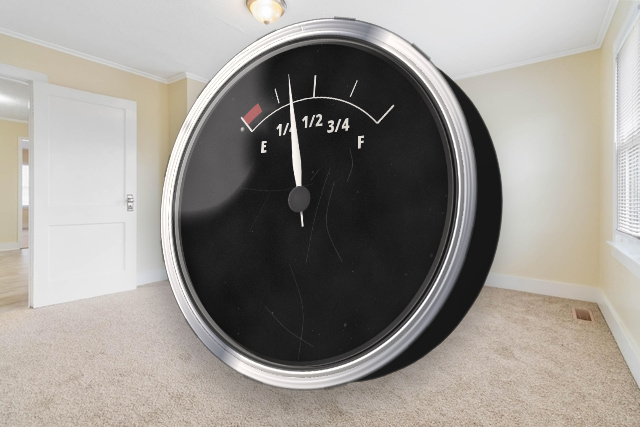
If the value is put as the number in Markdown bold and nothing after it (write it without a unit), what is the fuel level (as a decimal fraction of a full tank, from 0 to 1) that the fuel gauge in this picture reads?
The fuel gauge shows **0.375**
